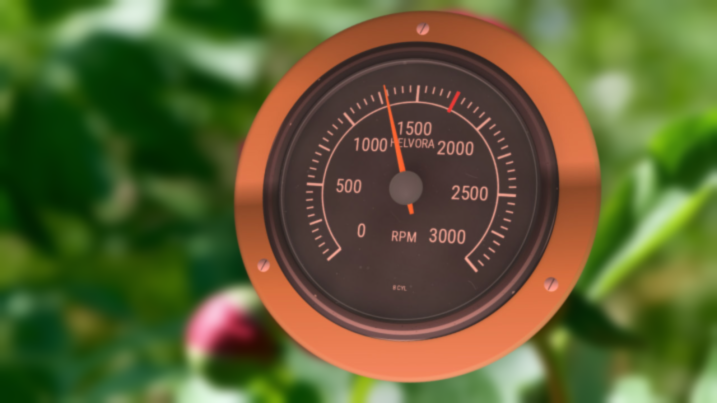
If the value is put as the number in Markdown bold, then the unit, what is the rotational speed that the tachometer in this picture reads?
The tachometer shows **1300** rpm
